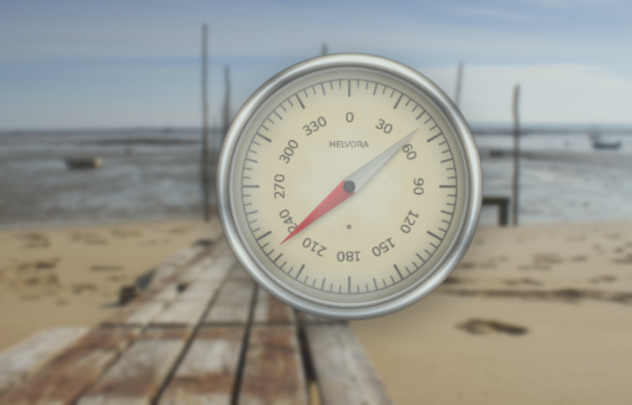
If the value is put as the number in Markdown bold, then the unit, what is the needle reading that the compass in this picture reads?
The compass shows **230** °
